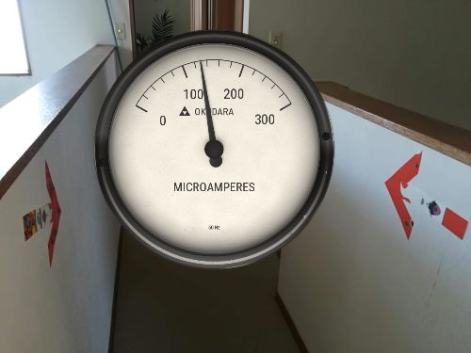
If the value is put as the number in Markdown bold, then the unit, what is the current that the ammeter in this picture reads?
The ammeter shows **130** µA
